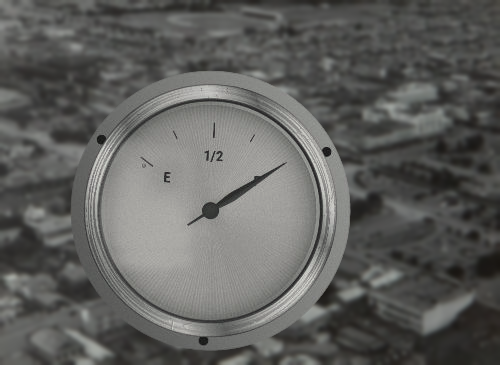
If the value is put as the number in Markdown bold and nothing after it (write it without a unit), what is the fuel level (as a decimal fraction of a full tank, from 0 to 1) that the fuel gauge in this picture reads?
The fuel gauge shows **1**
